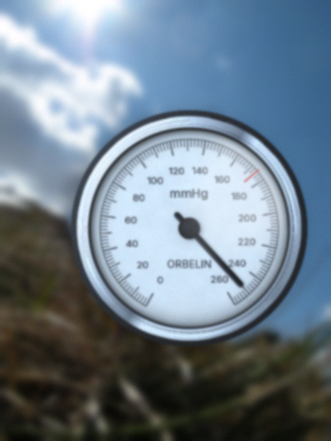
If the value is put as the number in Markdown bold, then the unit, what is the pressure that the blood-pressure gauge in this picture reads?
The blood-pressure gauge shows **250** mmHg
